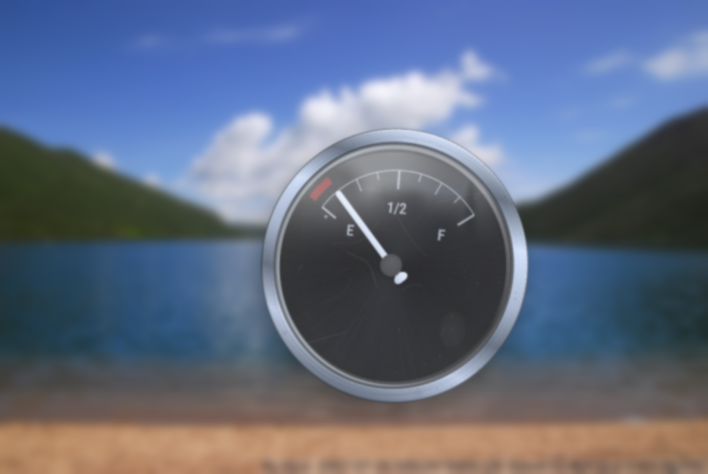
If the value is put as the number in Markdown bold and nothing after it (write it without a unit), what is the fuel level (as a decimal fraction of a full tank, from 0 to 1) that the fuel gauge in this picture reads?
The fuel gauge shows **0.125**
